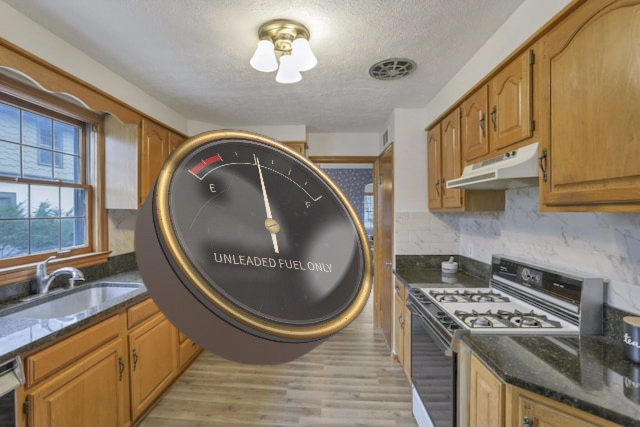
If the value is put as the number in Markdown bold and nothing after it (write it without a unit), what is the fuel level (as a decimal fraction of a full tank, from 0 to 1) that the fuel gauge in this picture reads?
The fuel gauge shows **0.5**
